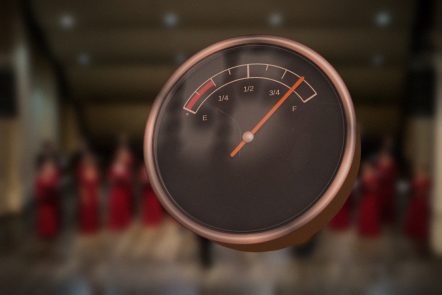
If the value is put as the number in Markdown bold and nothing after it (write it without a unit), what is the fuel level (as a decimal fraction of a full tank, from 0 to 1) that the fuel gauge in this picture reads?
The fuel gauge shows **0.875**
